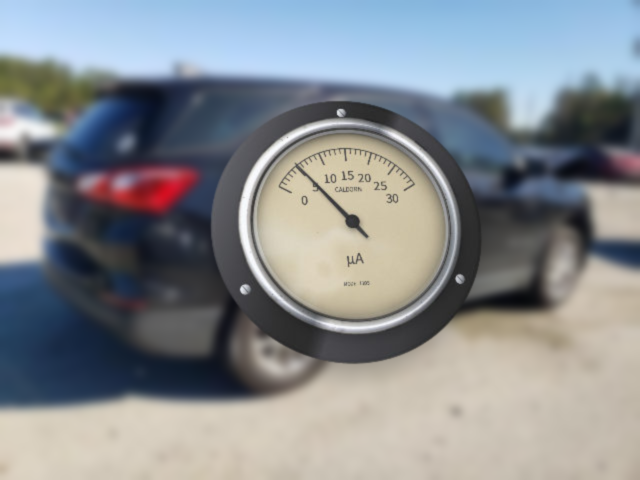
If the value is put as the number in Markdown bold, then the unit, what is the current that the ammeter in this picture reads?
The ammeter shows **5** µA
